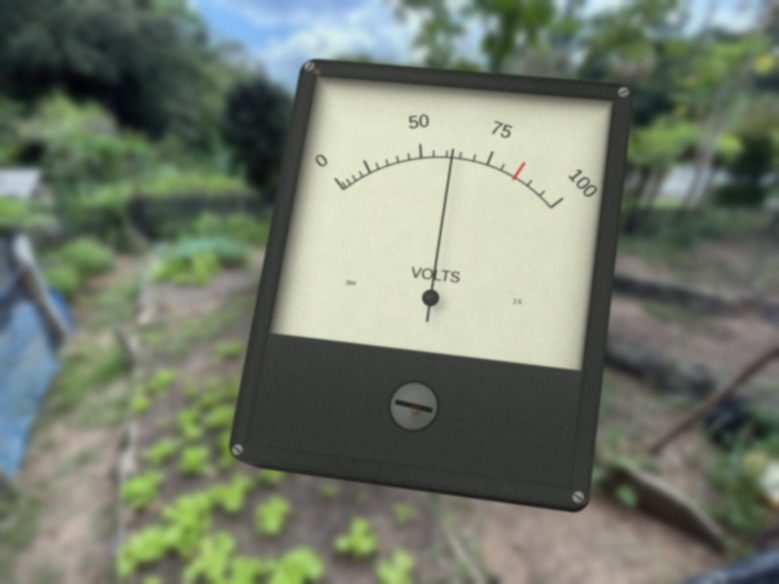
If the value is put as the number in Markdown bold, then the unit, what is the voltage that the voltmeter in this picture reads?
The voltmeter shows **62.5** V
